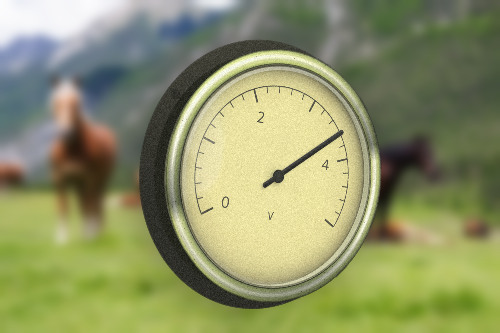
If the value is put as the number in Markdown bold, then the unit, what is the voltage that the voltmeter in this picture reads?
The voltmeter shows **3.6** V
